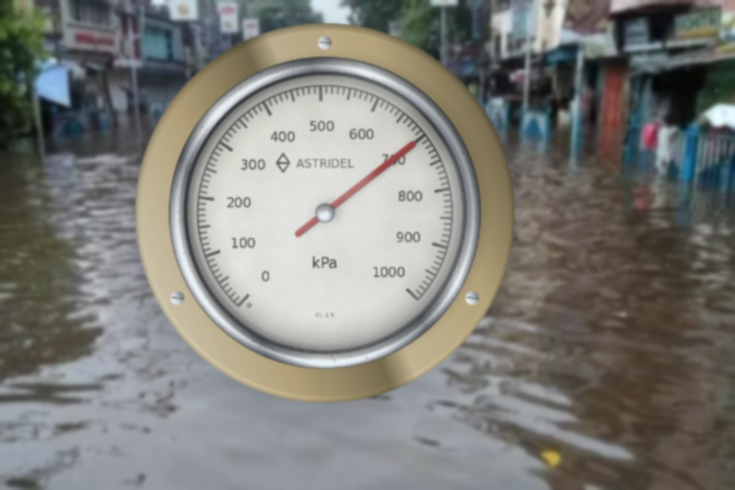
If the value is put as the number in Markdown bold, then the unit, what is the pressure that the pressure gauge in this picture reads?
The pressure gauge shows **700** kPa
